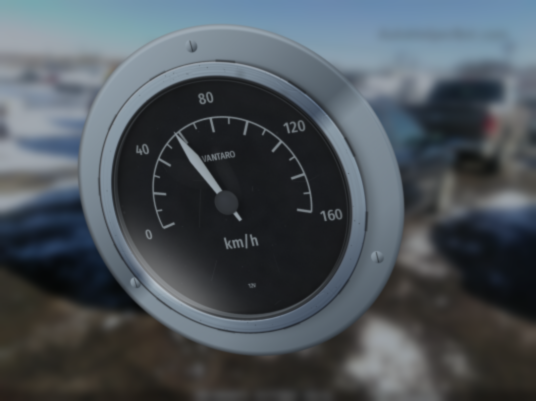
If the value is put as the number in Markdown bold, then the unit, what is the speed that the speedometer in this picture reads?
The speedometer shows **60** km/h
